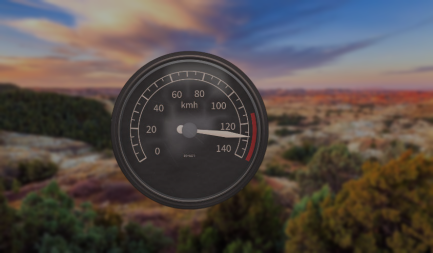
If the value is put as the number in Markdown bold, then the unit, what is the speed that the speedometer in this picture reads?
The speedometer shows **127.5** km/h
